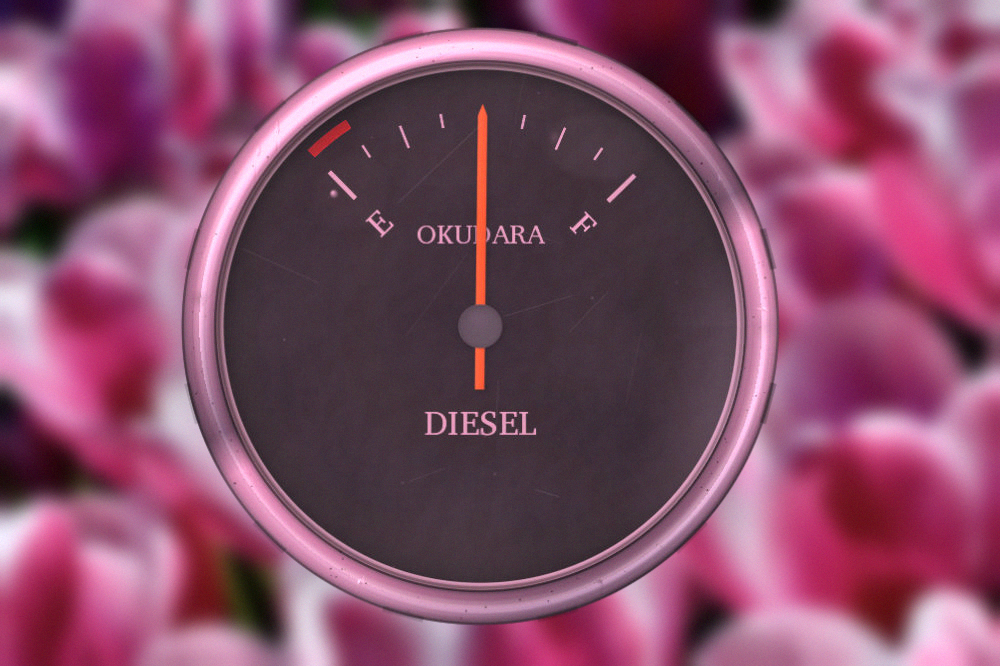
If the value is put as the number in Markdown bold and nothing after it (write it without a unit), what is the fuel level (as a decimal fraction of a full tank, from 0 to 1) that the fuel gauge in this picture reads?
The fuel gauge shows **0.5**
